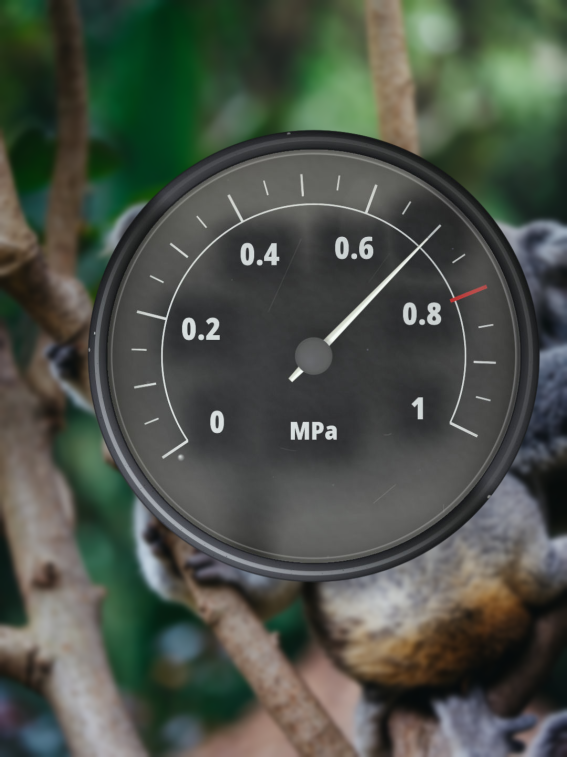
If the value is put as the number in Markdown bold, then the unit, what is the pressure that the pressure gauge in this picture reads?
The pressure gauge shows **0.7** MPa
